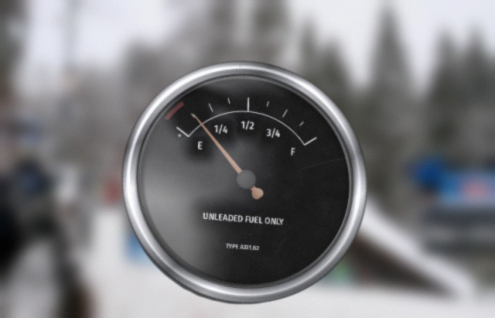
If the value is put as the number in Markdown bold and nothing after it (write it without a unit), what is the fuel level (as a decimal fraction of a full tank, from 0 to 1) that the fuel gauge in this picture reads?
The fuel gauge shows **0.125**
